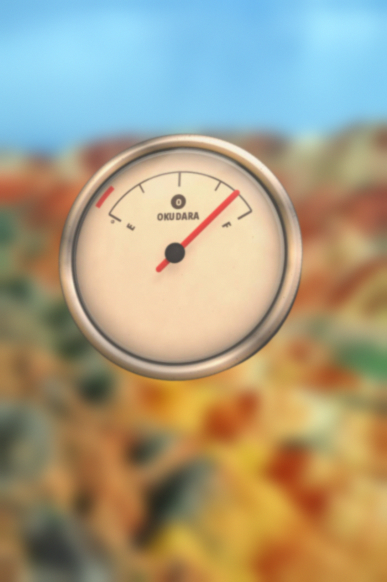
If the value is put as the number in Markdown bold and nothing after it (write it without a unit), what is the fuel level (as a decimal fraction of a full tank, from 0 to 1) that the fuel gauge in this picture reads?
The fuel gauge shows **0.875**
